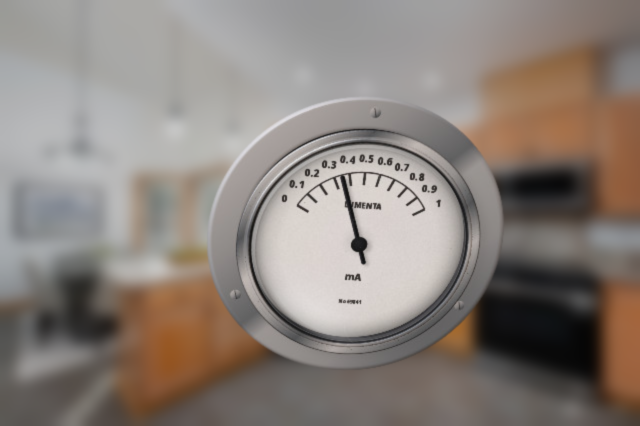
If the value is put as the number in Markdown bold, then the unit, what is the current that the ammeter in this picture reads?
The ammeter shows **0.35** mA
